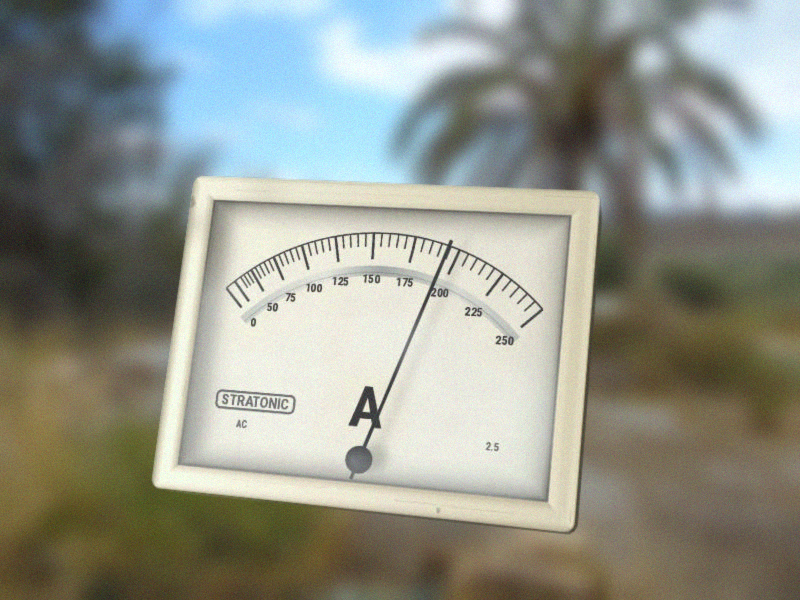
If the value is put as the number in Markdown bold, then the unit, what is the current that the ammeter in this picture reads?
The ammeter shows **195** A
